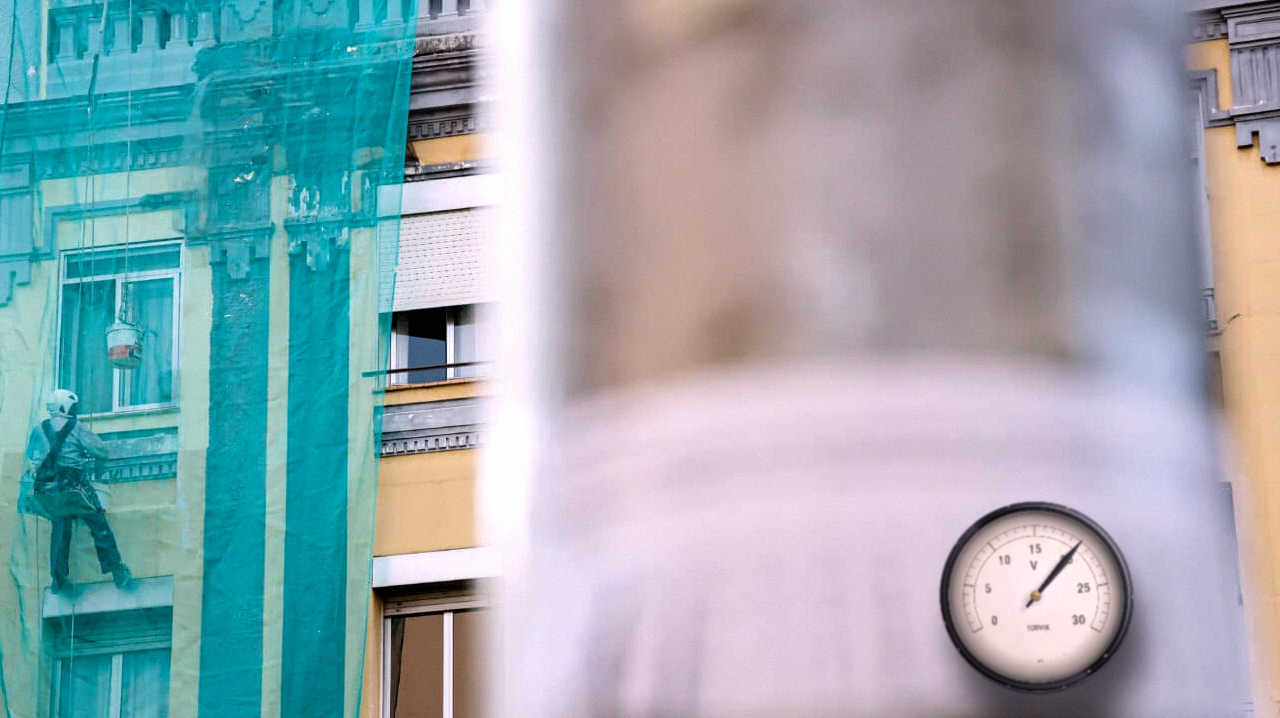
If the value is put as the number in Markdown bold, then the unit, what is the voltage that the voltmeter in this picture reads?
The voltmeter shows **20** V
